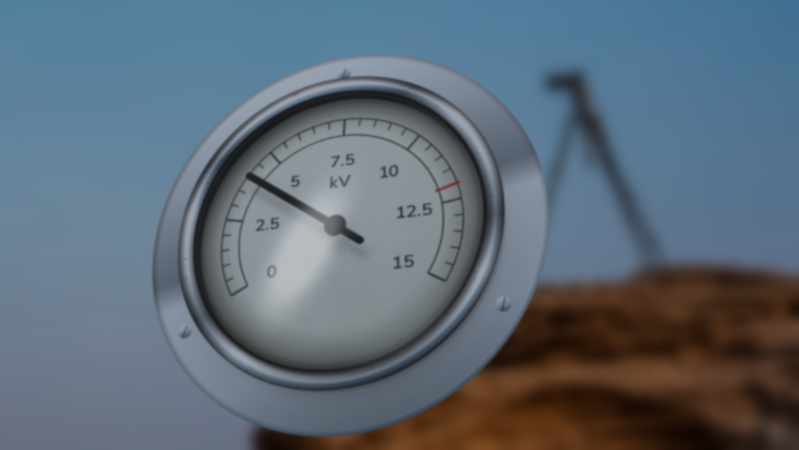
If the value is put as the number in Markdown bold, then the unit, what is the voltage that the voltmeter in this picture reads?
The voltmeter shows **4** kV
